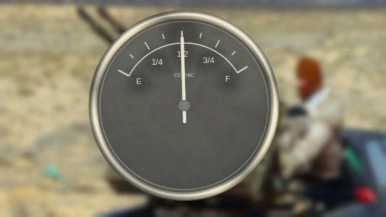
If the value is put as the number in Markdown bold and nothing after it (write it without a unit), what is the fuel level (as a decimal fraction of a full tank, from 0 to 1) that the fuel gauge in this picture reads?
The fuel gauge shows **0.5**
